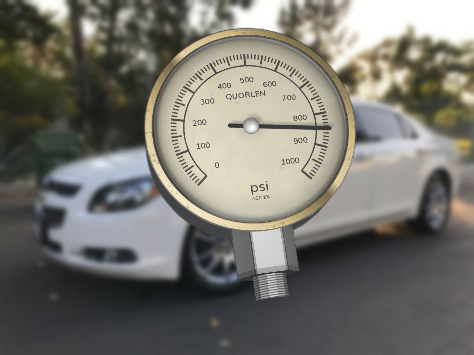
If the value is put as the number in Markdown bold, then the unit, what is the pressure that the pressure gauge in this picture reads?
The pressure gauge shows **850** psi
